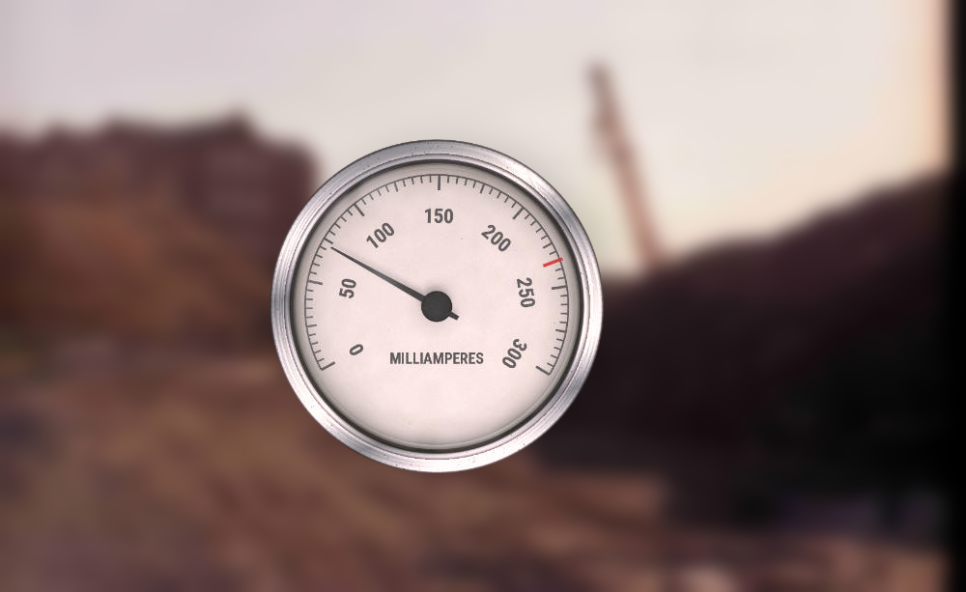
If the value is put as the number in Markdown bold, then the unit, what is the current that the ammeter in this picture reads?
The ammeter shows **72.5** mA
